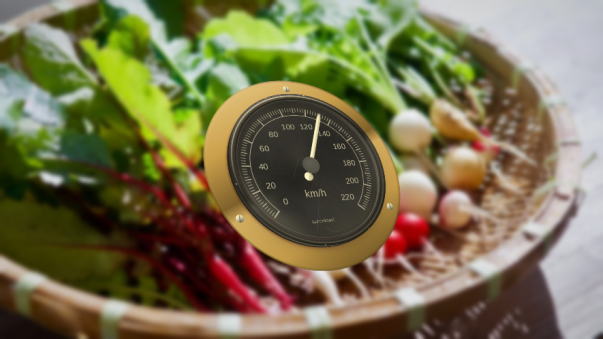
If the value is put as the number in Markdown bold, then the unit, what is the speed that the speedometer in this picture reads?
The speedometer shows **130** km/h
